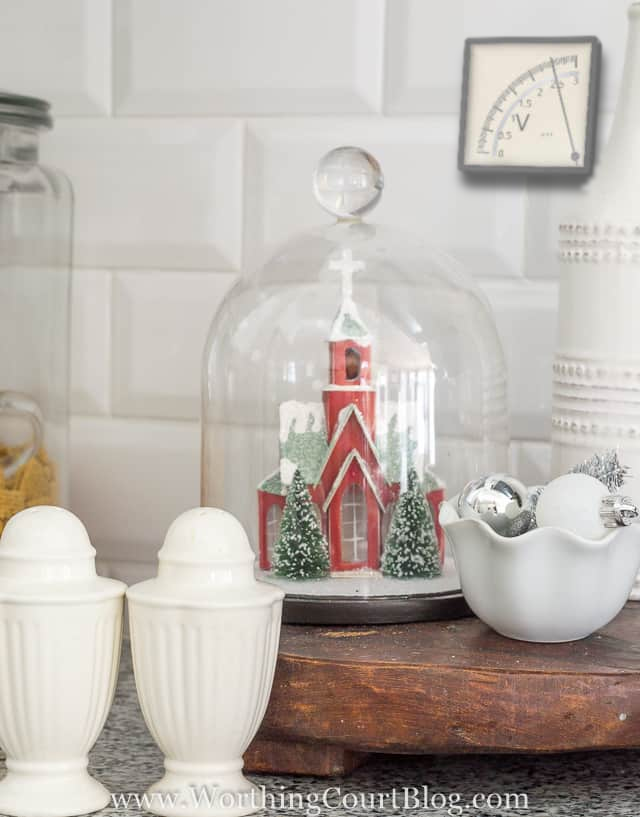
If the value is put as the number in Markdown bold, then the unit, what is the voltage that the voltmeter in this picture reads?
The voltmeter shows **2.5** V
